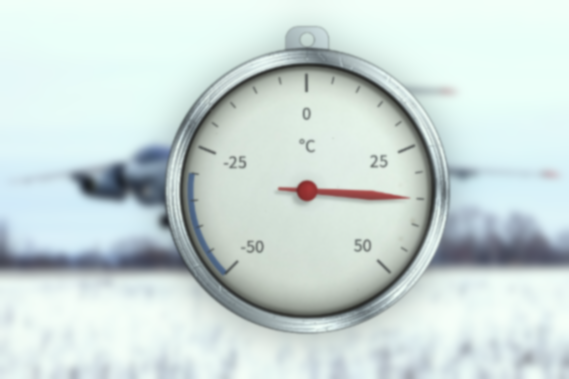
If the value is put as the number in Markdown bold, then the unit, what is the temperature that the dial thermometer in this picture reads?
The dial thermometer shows **35** °C
